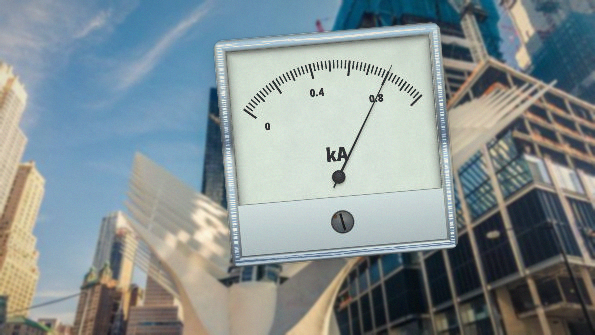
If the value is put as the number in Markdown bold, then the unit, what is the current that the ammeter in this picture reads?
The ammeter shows **0.8** kA
